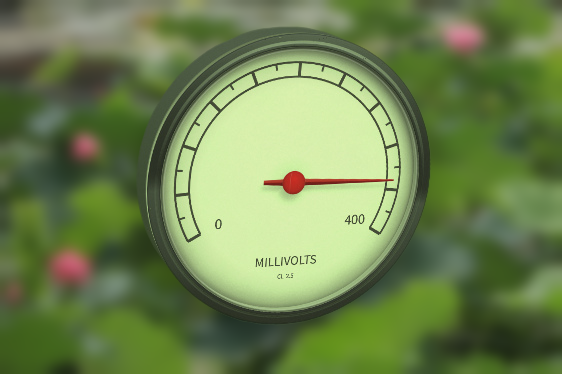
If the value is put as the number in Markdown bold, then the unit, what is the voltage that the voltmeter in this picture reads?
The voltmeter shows **350** mV
